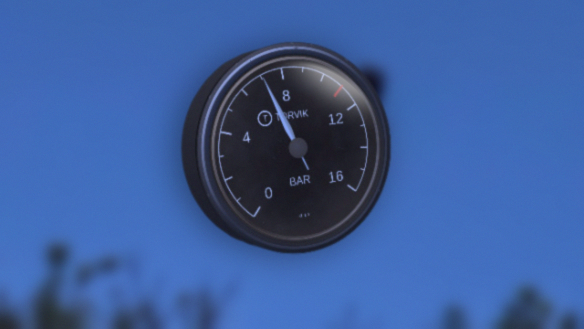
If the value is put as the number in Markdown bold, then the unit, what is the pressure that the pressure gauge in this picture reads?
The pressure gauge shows **7** bar
